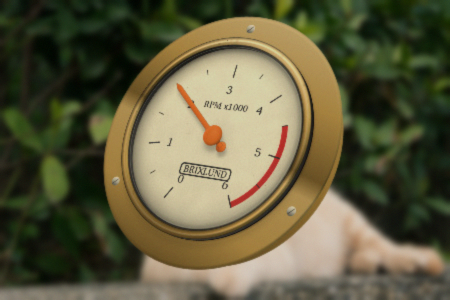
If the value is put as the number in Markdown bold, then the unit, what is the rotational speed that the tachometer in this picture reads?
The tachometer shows **2000** rpm
